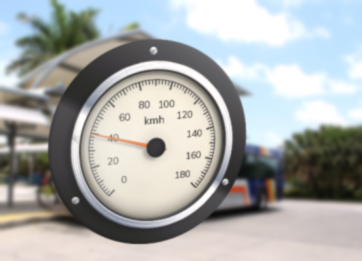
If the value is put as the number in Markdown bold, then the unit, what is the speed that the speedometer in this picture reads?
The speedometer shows **40** km/h
